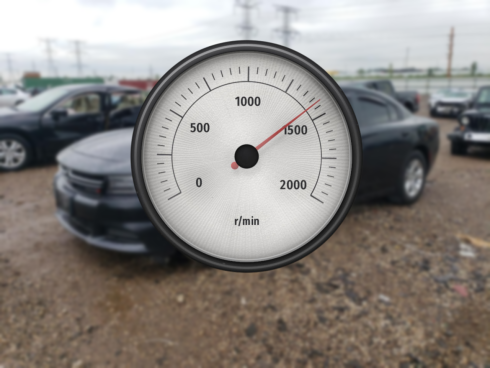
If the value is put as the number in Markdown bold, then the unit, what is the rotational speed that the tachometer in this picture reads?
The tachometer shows **1425** rpm
